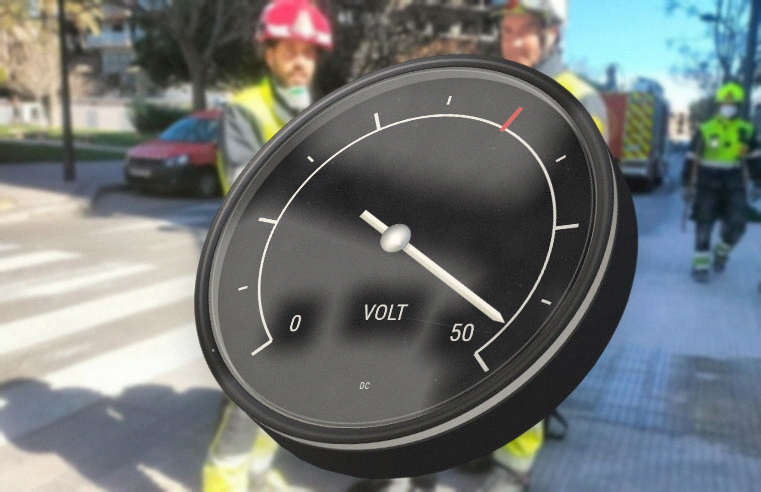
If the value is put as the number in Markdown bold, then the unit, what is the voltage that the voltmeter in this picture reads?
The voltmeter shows **47.5** V
